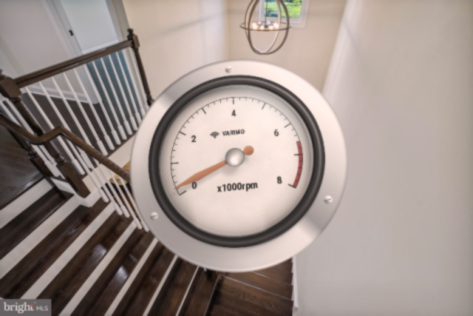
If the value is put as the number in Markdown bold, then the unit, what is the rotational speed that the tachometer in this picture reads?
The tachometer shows **200** rpm
